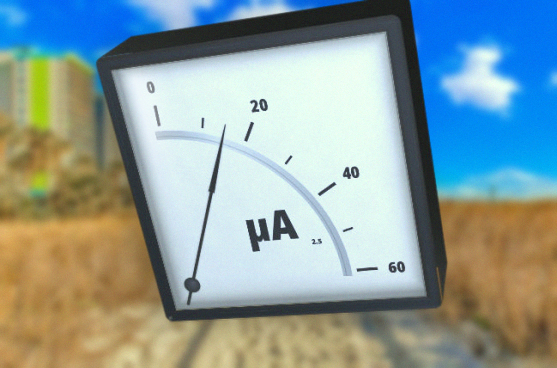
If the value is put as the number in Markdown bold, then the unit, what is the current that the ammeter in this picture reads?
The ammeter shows **15** µA
